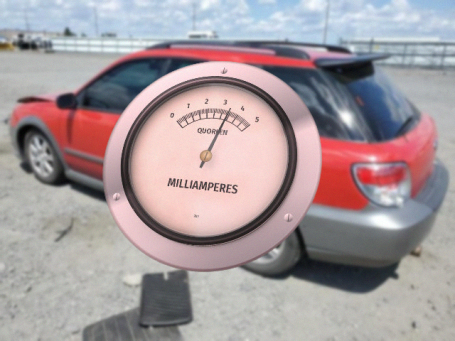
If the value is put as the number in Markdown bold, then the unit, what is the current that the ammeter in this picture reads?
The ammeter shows **3.5** mA
